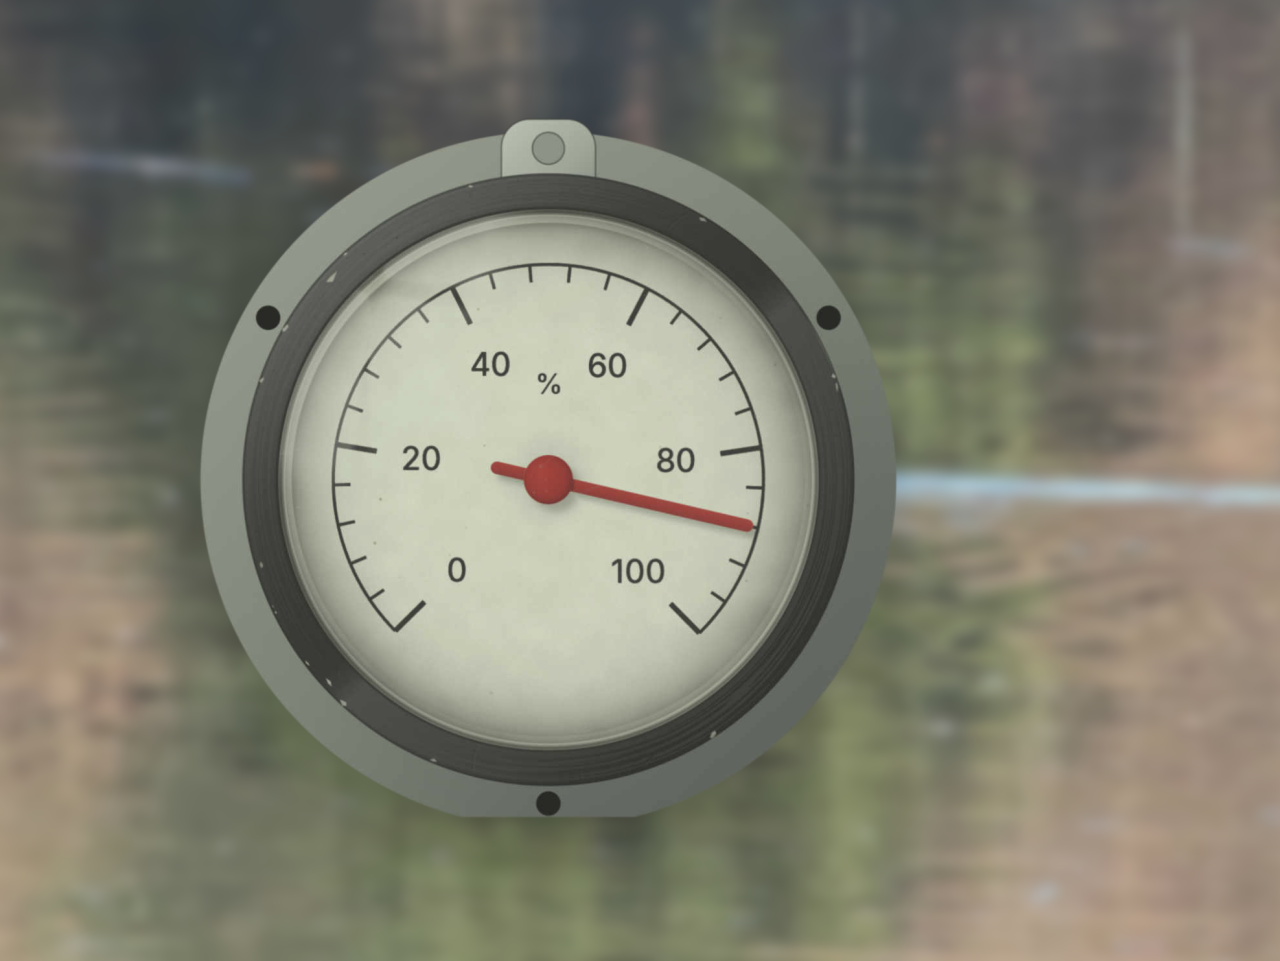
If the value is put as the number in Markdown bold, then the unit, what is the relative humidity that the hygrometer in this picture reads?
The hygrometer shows **88** %
